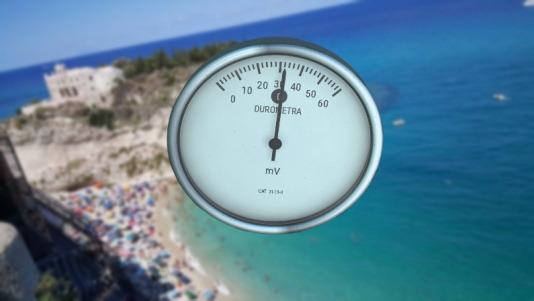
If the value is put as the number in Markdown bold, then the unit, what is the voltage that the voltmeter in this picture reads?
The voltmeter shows **32** mV
